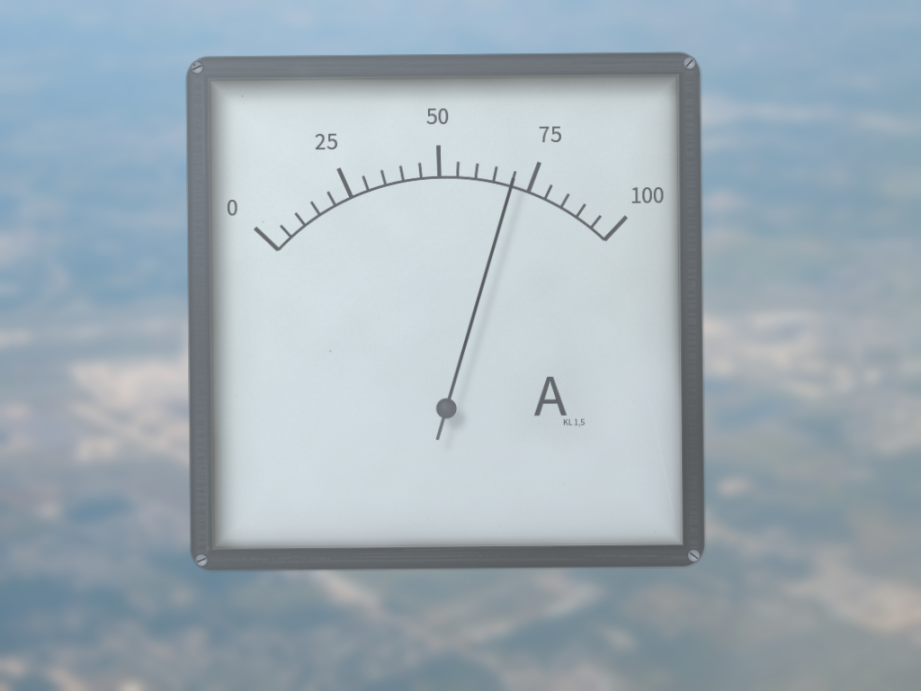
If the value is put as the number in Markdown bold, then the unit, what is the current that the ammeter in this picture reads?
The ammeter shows **70** A
